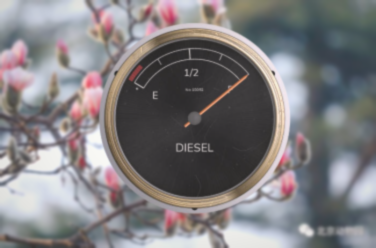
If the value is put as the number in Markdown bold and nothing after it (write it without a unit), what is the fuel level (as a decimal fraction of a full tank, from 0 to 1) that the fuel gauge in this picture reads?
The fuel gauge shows **1**
